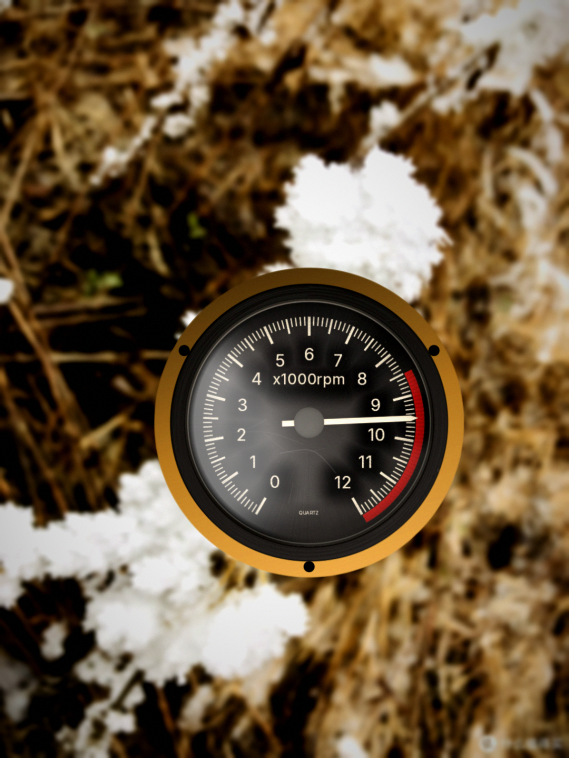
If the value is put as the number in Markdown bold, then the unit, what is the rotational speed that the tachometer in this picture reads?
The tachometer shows **9500** rpm
